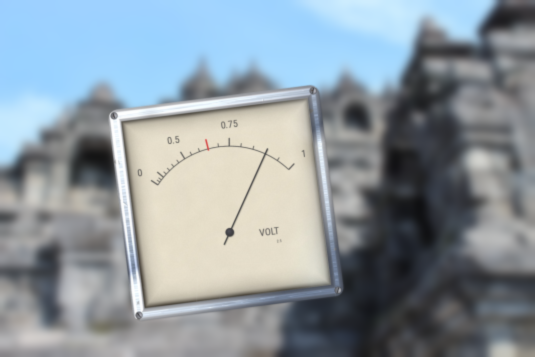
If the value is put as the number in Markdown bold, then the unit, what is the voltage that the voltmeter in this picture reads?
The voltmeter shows **0.9** V
